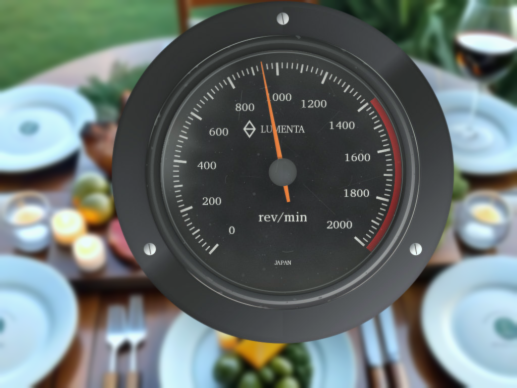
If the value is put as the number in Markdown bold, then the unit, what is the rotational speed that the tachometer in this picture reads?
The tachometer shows **940** rpm
